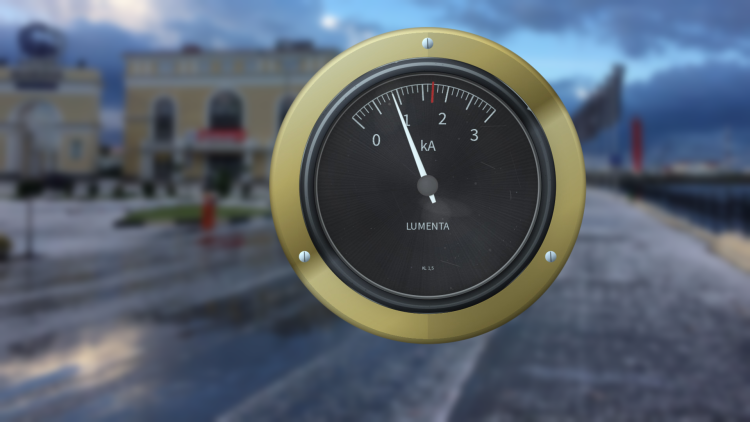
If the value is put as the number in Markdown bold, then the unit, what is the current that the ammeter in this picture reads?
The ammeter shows **0.9** kA
